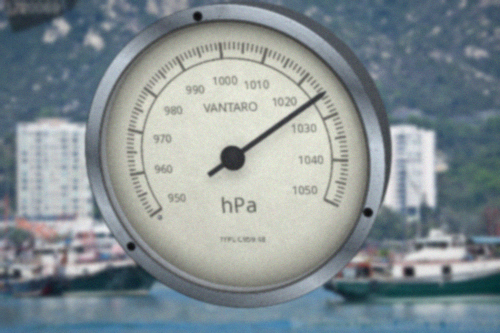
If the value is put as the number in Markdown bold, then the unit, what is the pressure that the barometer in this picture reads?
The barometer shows **1025** hPa
